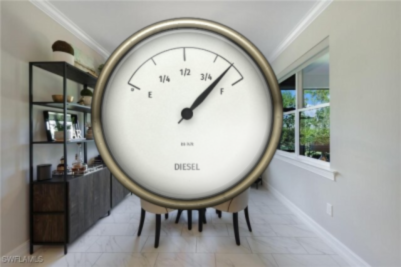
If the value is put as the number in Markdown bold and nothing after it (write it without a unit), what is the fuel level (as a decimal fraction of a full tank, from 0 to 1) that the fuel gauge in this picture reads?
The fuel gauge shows **0.875**
